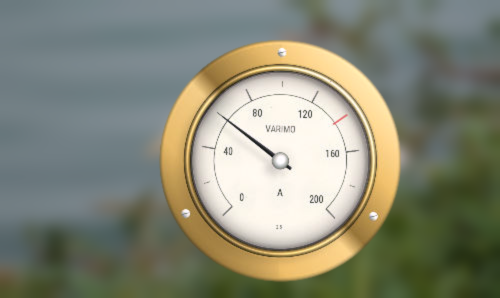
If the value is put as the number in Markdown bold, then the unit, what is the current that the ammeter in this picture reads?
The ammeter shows **60** A
